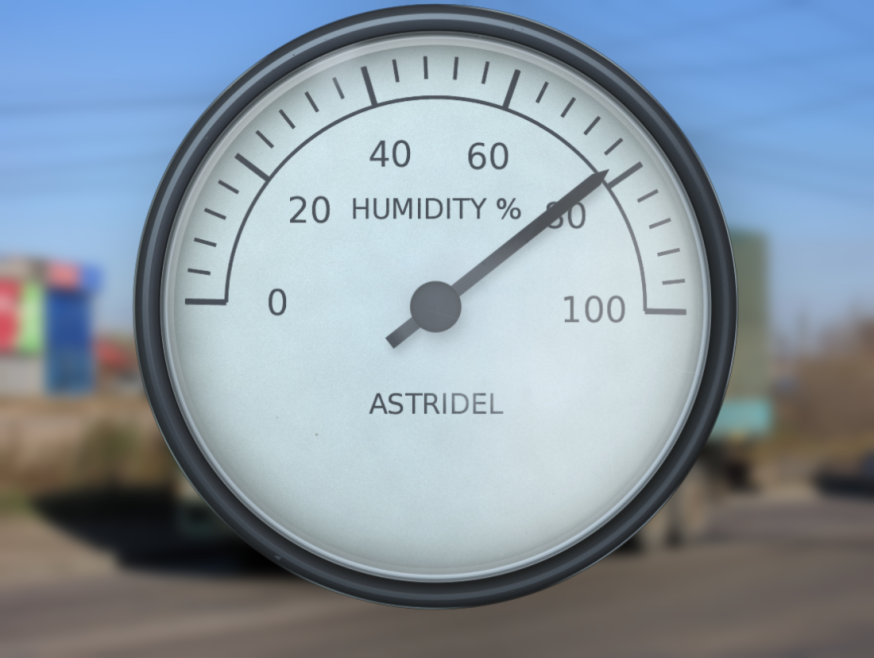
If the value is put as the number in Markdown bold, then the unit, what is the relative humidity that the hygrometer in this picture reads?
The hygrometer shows **78** %
